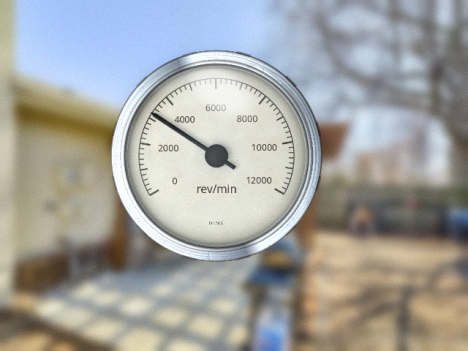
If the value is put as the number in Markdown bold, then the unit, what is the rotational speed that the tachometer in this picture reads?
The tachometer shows **3200** rpm
